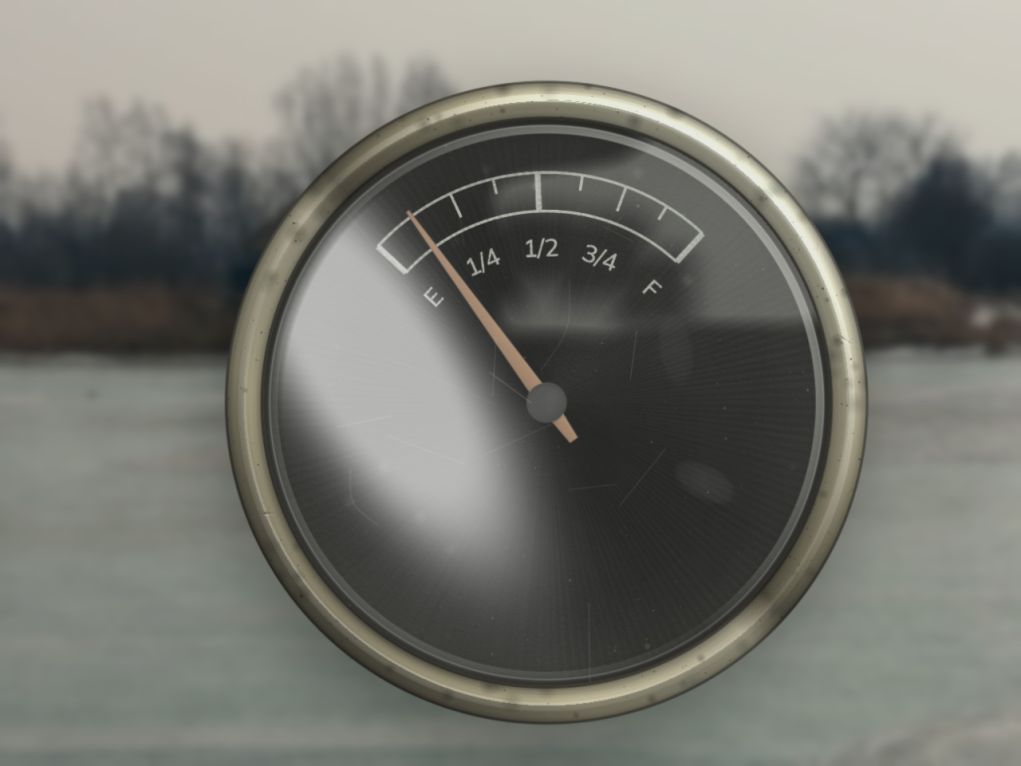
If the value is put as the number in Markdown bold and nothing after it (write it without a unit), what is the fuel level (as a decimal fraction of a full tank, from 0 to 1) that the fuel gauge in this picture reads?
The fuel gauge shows **0.125**
